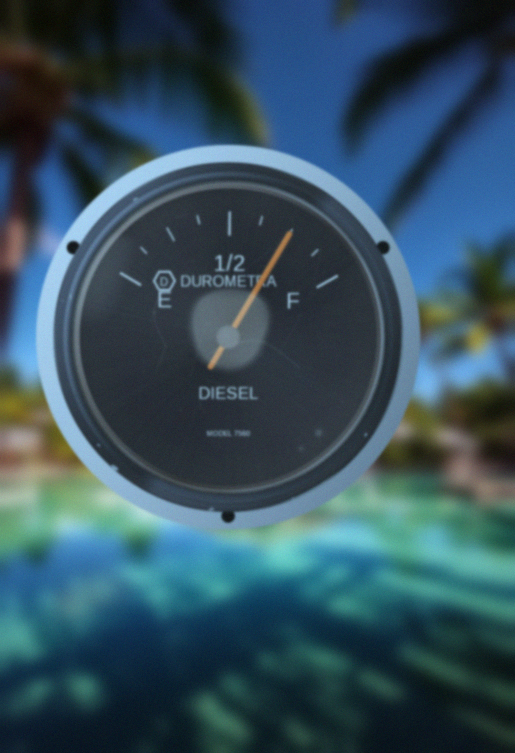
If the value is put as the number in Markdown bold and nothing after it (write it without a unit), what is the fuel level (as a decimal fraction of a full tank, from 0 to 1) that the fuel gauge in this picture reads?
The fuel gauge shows **0.75**
